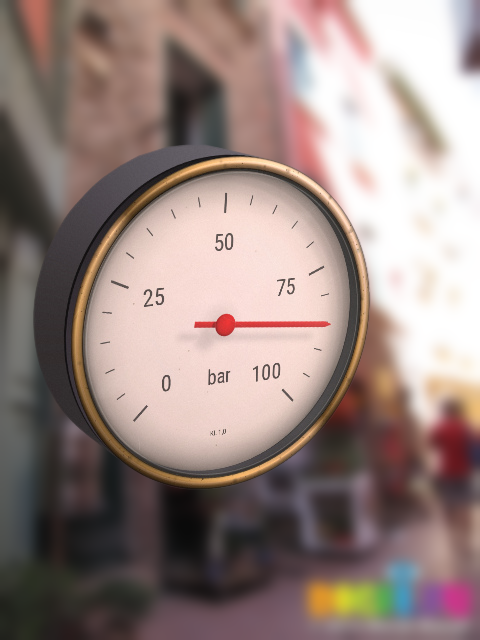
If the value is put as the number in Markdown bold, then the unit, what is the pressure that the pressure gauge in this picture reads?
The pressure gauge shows **85** bar
